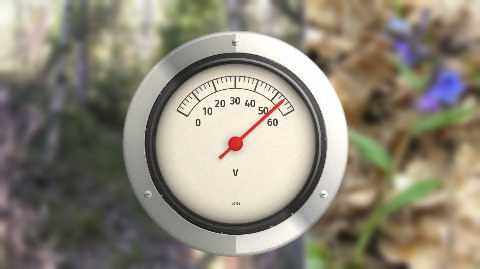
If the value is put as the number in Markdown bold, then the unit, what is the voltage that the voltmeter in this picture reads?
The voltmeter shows **54** V
